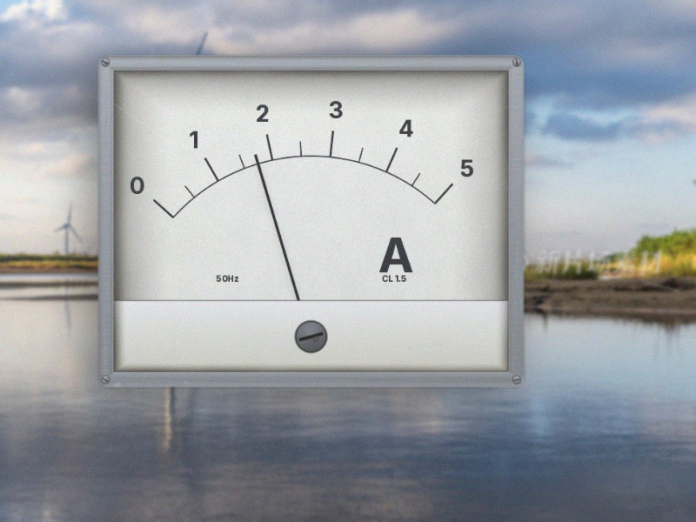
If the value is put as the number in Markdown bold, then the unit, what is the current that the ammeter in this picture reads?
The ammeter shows **1.75** A
